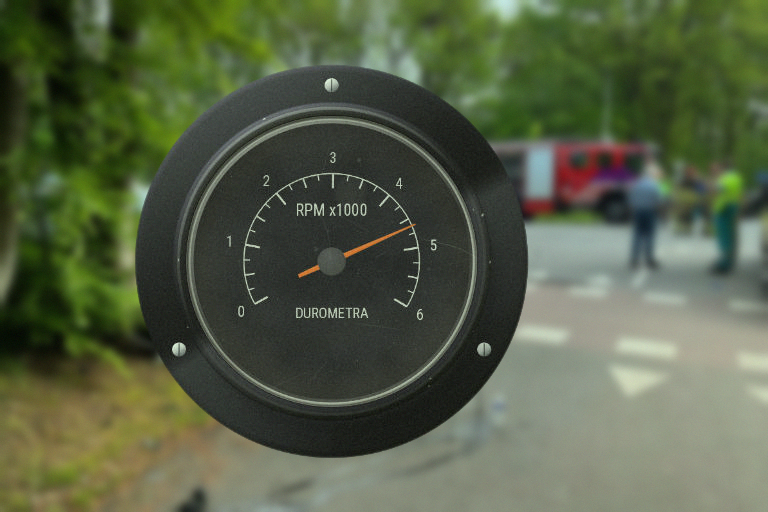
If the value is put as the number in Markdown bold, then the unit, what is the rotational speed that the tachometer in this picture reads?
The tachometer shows **4625** rpm
